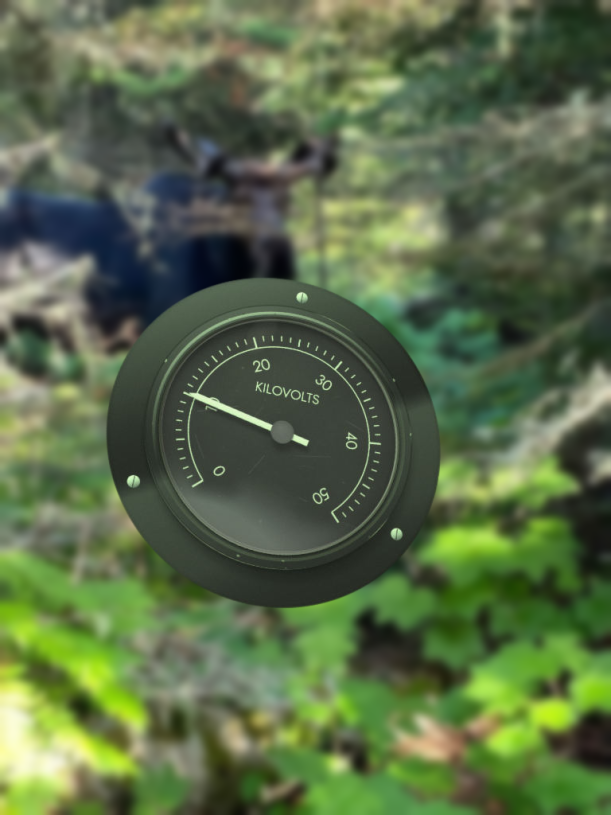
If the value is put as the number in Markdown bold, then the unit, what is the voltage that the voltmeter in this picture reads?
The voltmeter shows **10** kV
